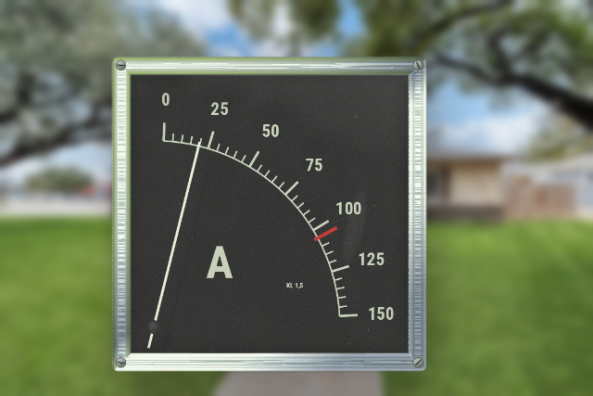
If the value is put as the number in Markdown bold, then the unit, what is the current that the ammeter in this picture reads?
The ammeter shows **20** A
